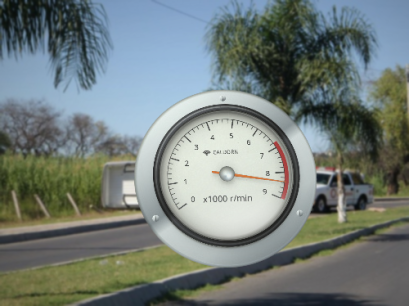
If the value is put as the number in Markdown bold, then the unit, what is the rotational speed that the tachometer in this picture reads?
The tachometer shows **8400** rpm
